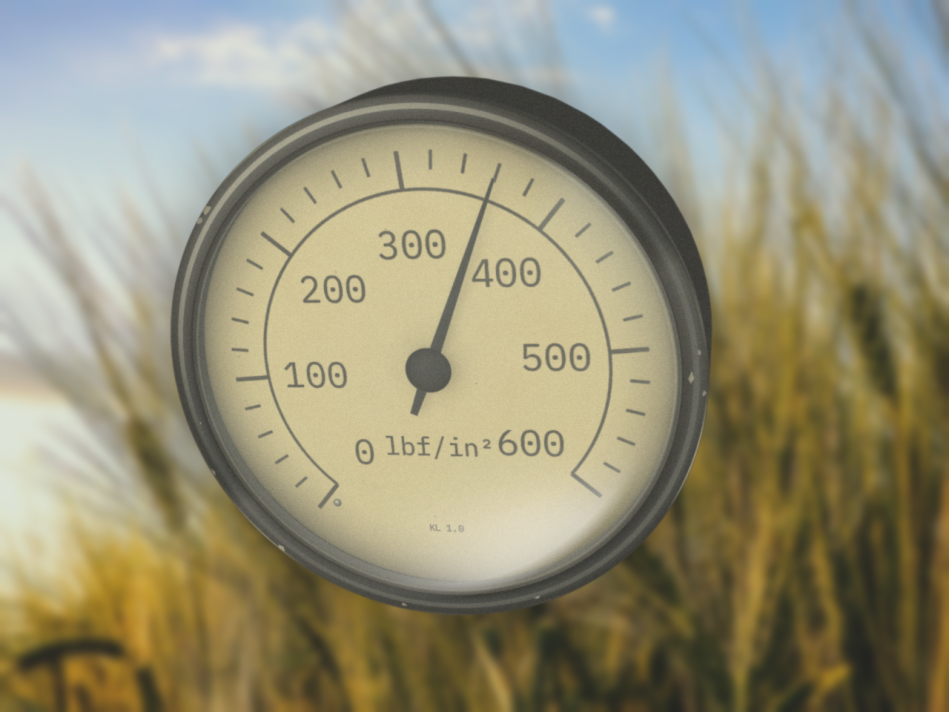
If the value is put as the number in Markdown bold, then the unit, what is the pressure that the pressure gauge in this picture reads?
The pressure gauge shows **360** psi
